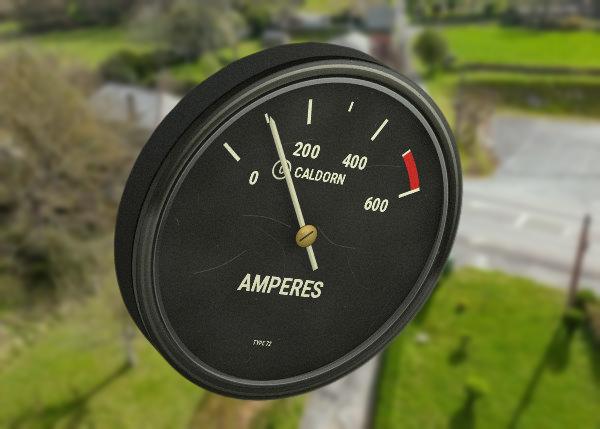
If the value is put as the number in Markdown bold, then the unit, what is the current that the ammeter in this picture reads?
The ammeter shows **100** A
